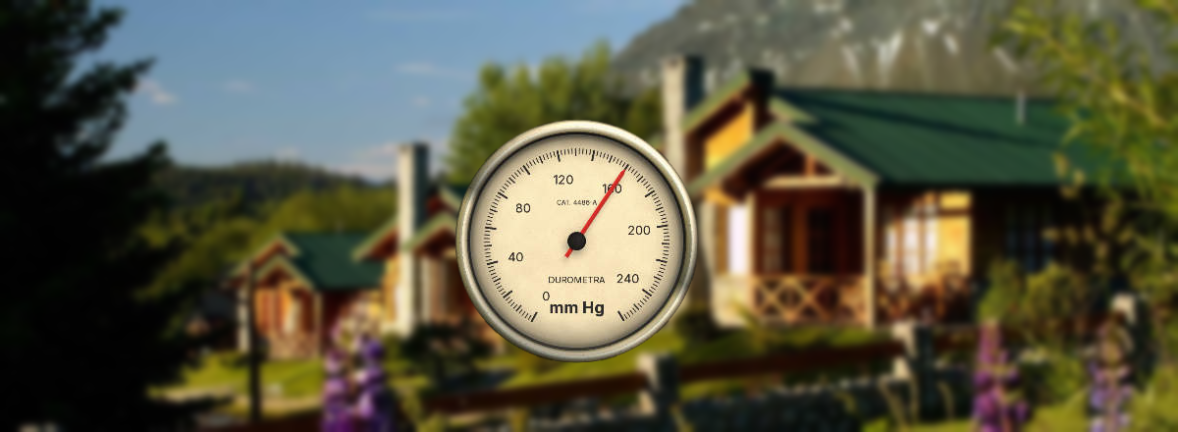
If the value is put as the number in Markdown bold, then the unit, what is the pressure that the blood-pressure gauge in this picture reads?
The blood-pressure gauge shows **160** mmHg
